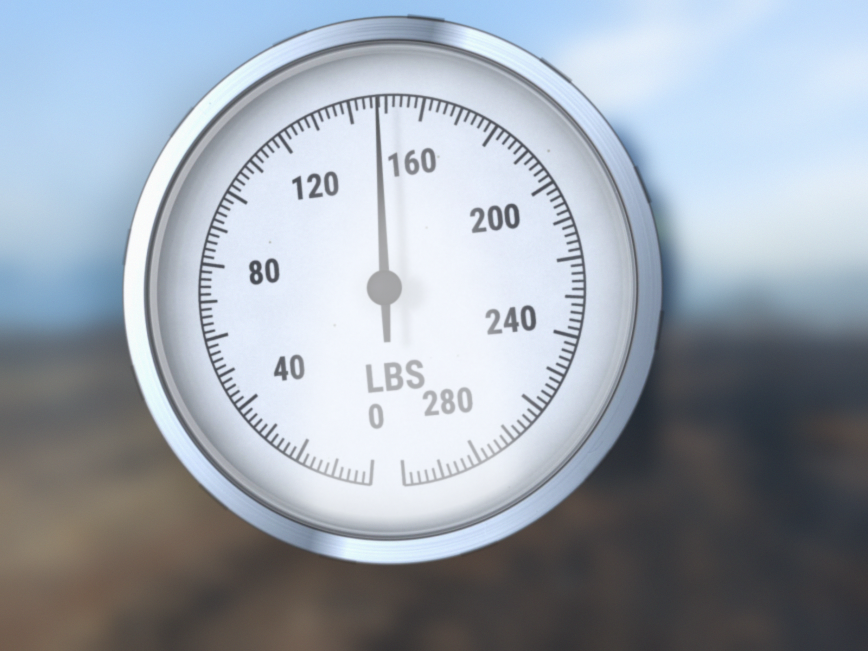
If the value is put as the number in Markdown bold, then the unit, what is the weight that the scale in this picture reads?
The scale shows **148** lb
